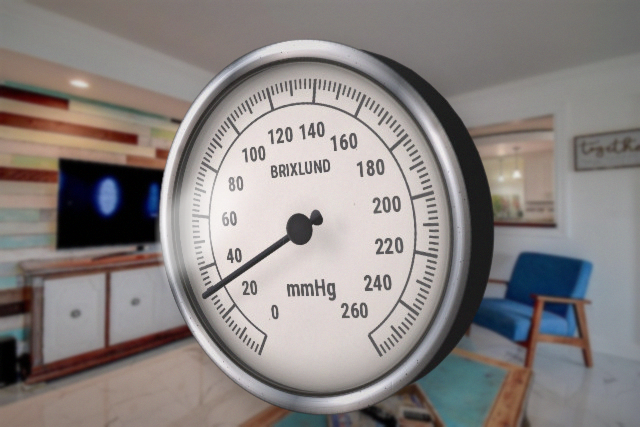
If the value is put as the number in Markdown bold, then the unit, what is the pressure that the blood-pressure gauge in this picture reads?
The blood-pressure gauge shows **30** mmHg
